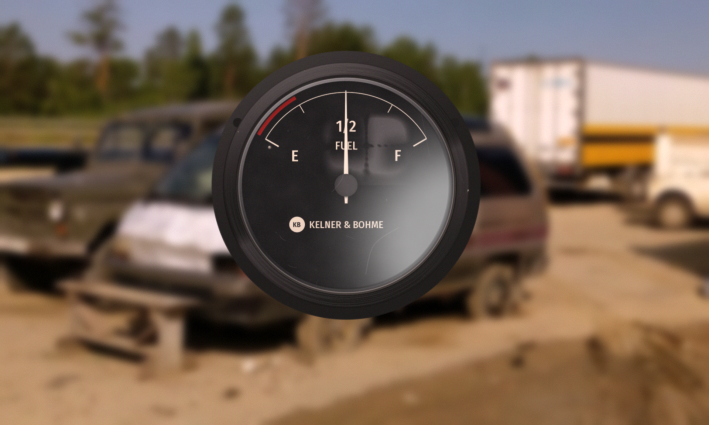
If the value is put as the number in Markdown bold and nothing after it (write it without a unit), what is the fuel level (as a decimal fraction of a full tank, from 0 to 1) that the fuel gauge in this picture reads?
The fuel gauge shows **0.5**
